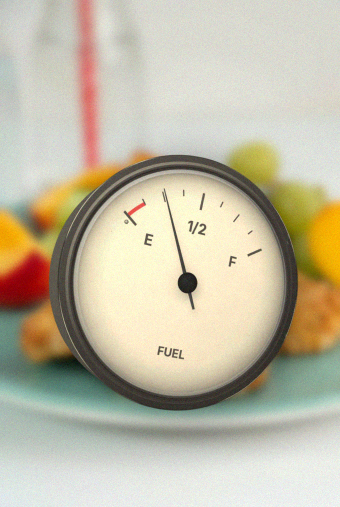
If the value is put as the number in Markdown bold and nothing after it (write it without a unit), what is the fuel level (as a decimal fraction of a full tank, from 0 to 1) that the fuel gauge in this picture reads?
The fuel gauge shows **0.25**
